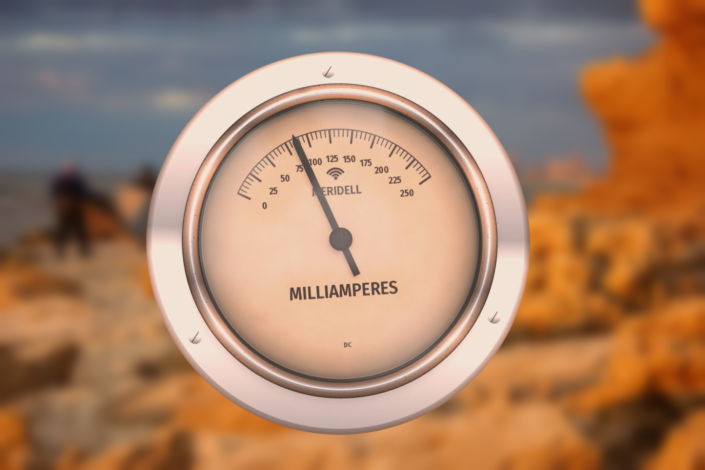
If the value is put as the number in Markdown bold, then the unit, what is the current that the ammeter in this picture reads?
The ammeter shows **85** mA
